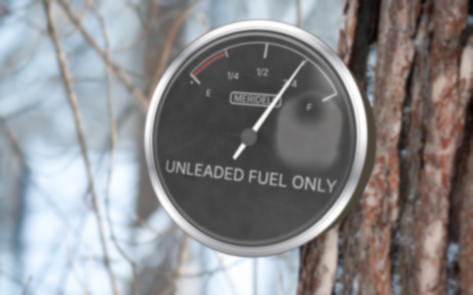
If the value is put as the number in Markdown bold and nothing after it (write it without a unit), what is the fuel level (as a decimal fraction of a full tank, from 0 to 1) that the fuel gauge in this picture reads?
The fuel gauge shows **0.75**
